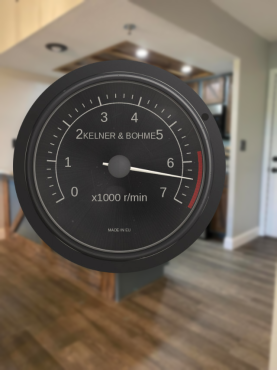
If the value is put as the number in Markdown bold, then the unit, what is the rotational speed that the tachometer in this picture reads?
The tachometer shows **6400** rpm
